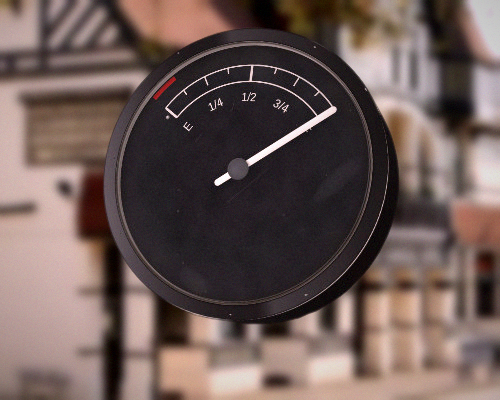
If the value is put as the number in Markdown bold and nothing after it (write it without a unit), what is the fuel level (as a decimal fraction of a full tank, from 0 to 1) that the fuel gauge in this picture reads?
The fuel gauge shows **1**
